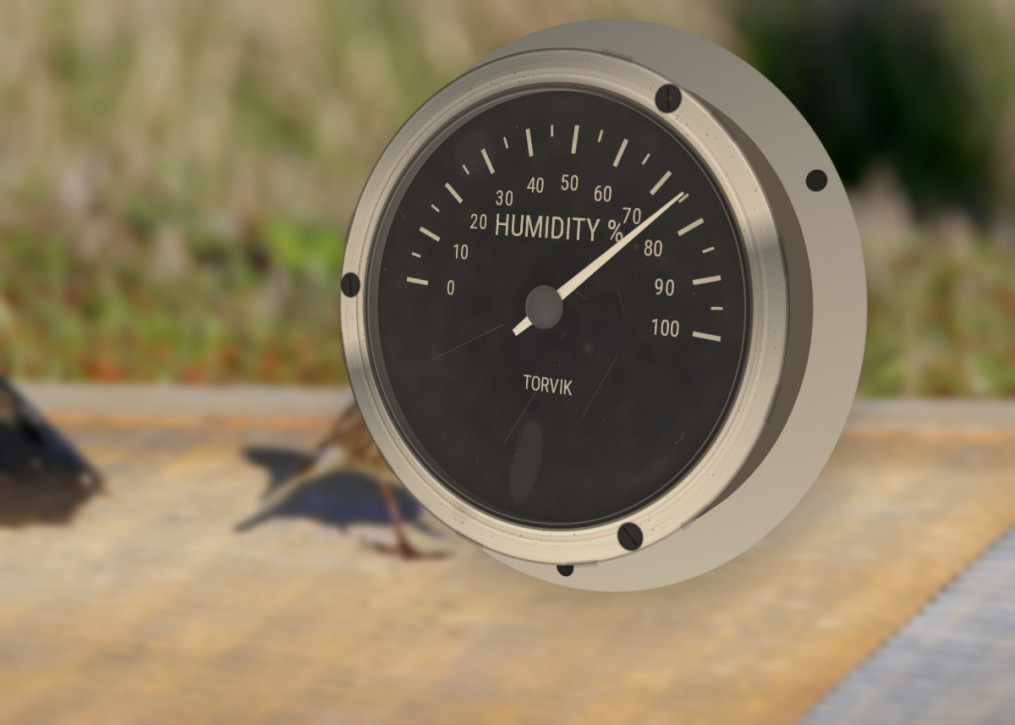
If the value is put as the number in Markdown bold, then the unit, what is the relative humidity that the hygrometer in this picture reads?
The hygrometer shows **75** %
